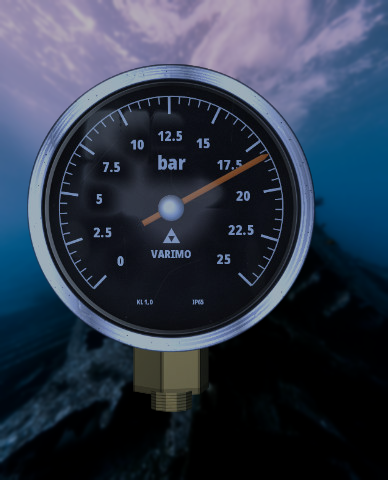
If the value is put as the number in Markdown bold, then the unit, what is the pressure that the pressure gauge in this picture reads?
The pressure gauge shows **18.25** bar
